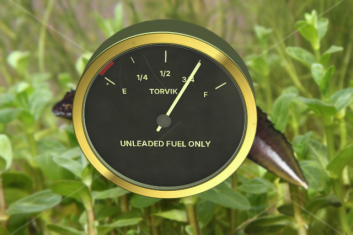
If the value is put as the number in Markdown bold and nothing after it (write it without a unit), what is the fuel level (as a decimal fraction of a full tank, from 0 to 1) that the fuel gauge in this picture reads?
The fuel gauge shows **0.75**
